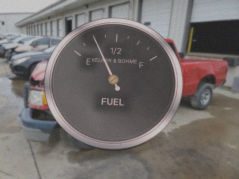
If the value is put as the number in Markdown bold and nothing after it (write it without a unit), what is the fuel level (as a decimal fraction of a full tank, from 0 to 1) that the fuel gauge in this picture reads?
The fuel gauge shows **0.25**
